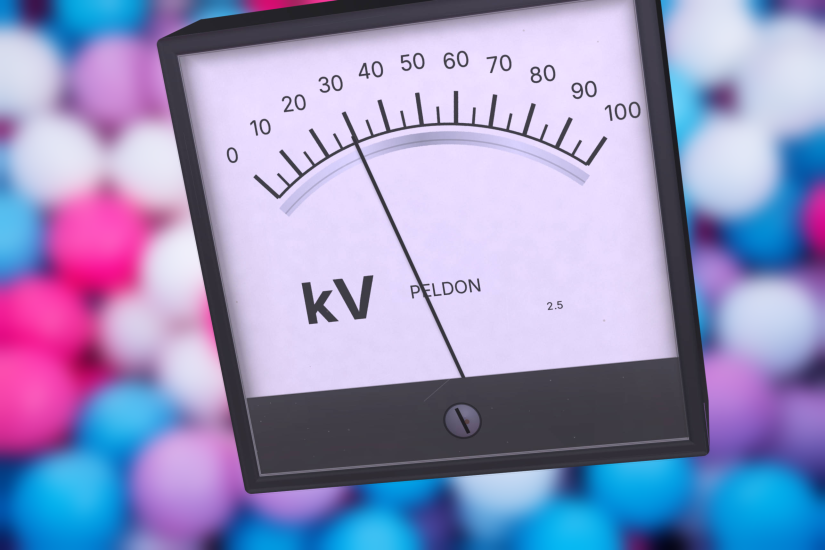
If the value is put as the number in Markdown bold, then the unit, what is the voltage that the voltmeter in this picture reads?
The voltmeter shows **30** kV
